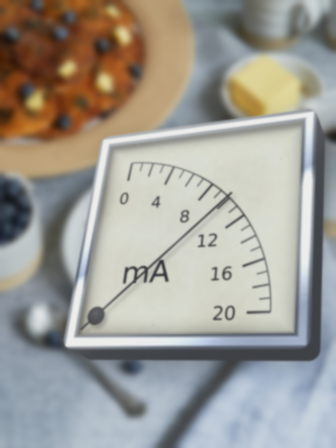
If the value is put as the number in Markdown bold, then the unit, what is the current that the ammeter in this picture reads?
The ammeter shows **10** mA
